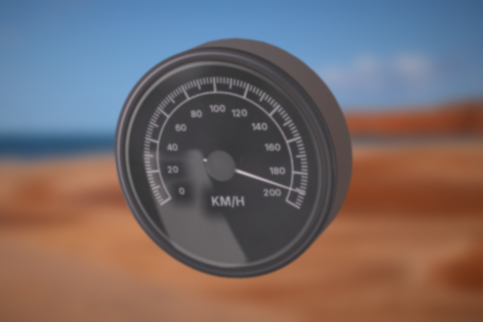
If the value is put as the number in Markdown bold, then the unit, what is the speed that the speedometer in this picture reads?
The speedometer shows **190** km/h
